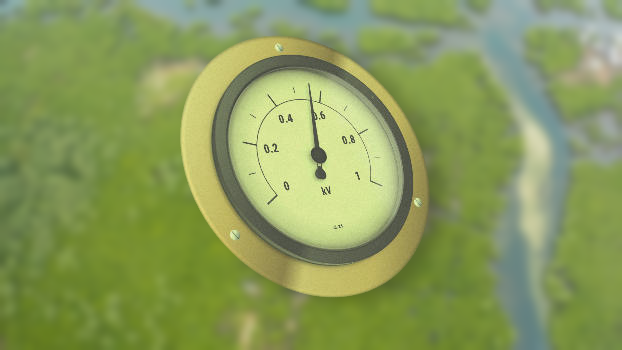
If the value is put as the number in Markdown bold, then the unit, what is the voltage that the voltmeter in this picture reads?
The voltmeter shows **0.55** kV
